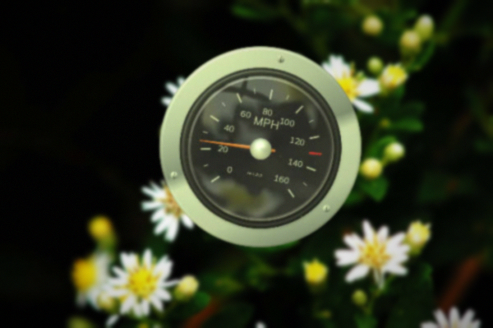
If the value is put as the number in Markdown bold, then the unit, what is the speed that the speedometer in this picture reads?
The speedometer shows **25** mph
